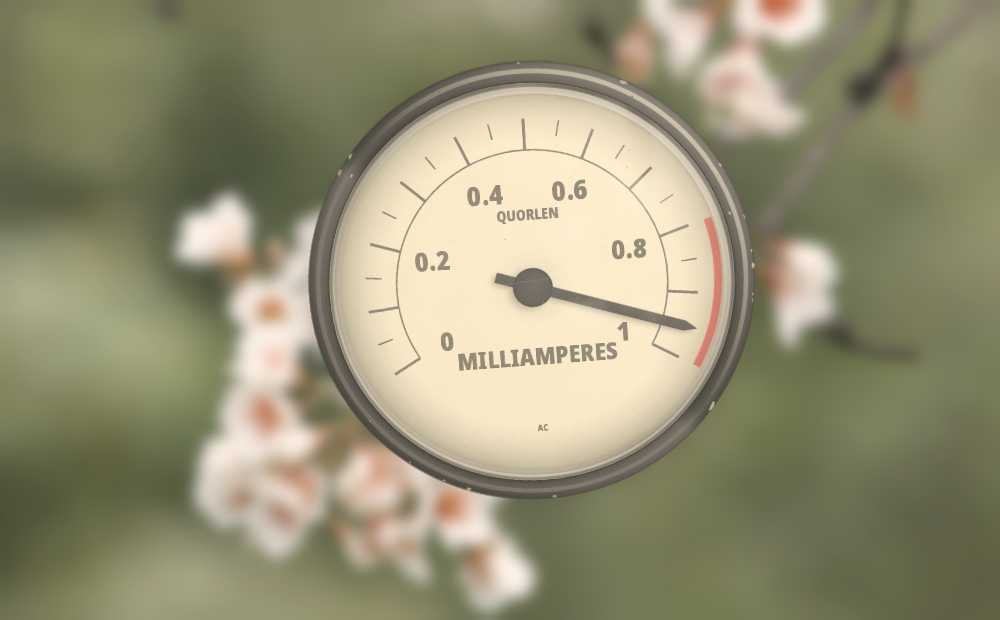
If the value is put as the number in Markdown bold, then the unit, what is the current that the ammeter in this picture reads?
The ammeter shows **0.95** mA
